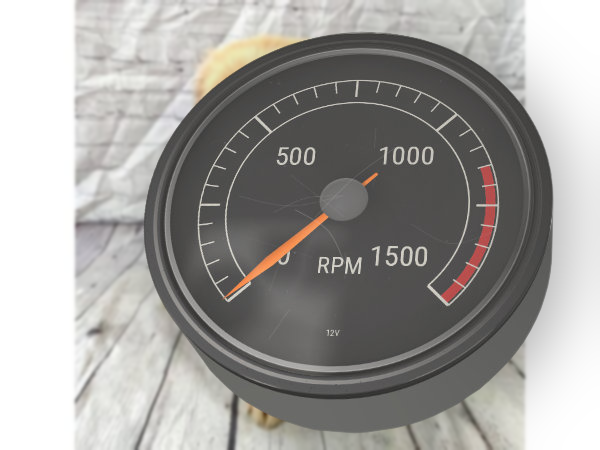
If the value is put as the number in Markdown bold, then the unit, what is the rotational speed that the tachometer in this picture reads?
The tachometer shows **0** rpm
